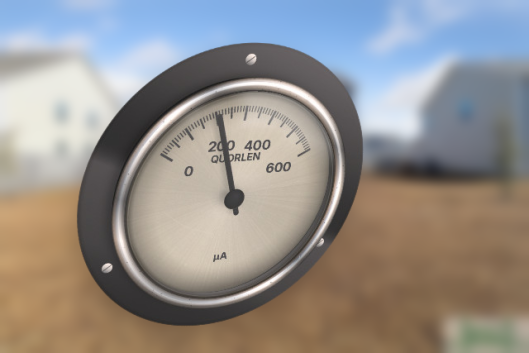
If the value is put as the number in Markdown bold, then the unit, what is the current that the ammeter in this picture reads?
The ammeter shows **200** µA
